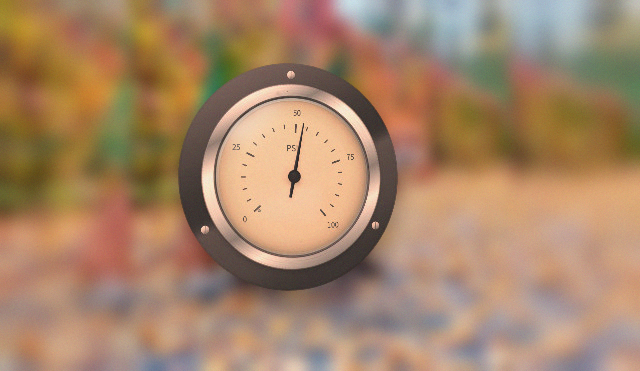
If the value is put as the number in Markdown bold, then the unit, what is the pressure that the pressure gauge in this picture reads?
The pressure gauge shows **52.5** psi
